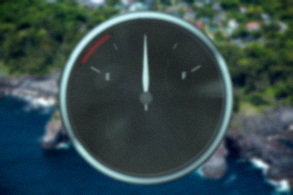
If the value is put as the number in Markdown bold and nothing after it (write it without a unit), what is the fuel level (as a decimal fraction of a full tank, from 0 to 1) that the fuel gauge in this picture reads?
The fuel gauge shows **0.5**
